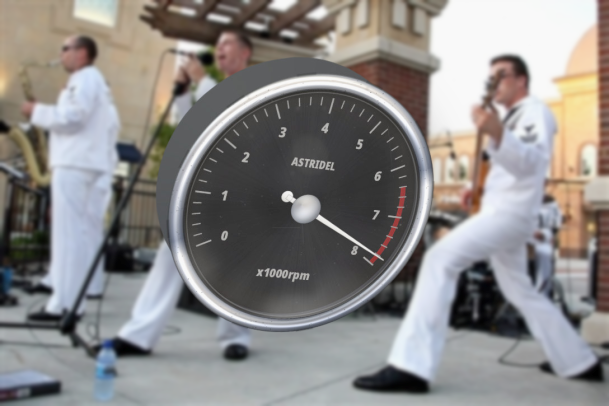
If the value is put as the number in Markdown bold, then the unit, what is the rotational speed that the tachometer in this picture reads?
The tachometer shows **7800** rpm
